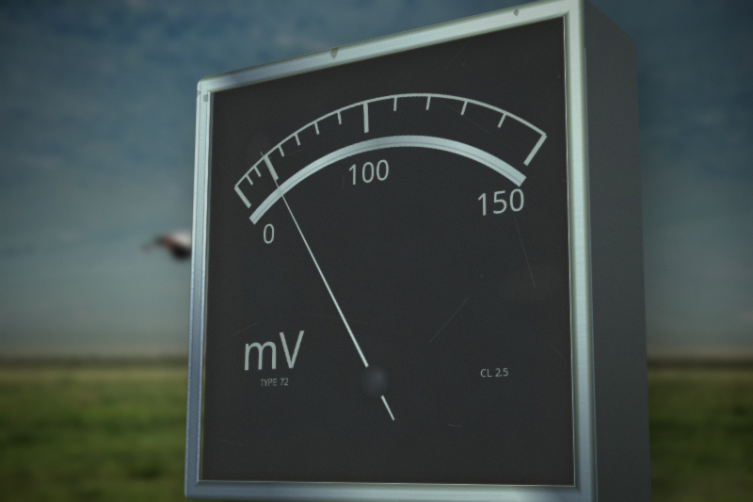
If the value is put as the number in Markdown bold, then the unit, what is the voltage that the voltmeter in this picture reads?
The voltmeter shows **50** mV
